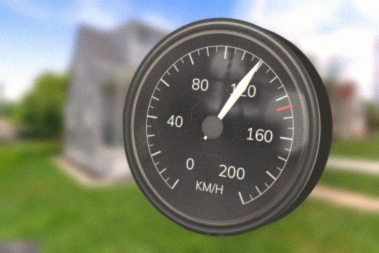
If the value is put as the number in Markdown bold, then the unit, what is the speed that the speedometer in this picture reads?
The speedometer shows **120** km/h
